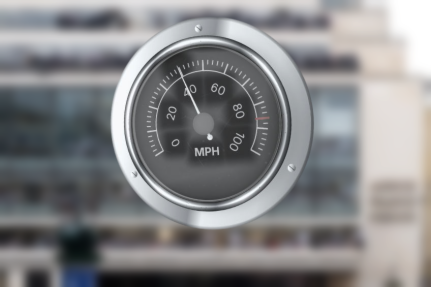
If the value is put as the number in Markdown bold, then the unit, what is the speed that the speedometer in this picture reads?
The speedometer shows **40** mph
